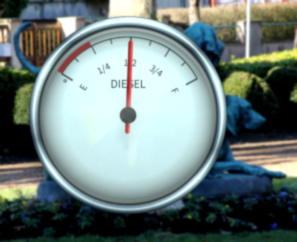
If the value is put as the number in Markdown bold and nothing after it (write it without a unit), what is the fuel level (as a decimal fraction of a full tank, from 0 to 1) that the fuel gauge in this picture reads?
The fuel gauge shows **0.5**
